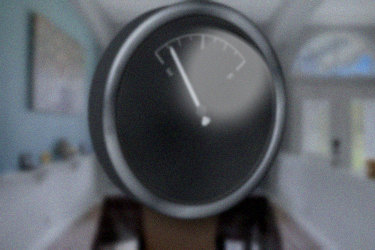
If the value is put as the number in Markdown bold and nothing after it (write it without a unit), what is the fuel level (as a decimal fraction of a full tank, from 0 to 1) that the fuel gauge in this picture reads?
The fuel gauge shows **0.125**
